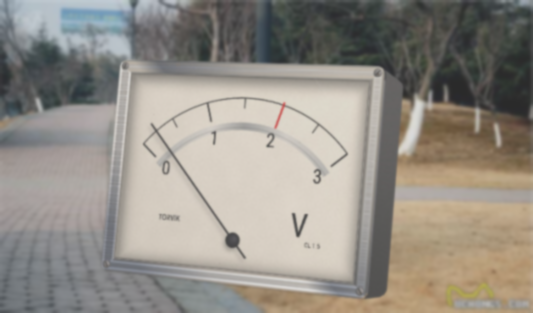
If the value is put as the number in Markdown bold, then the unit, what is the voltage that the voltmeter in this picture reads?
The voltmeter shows **0.25** V
